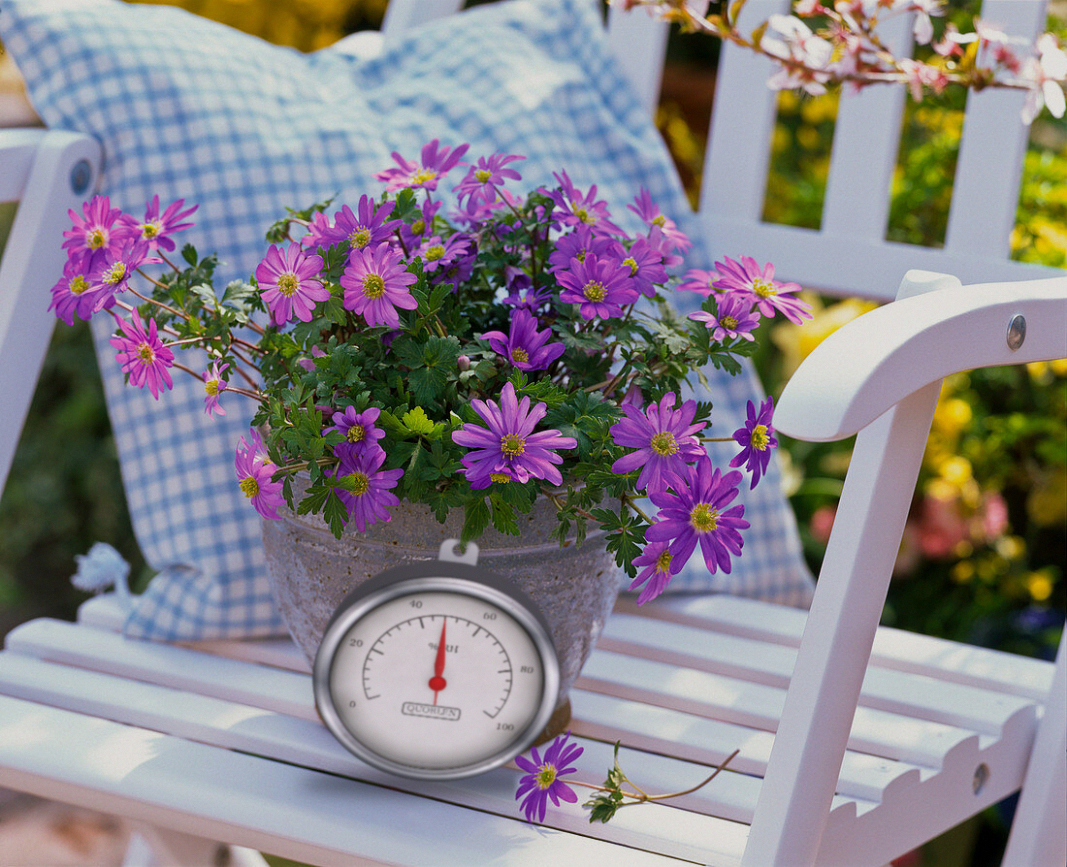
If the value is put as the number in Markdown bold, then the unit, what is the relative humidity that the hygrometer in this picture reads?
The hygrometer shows **48** %
